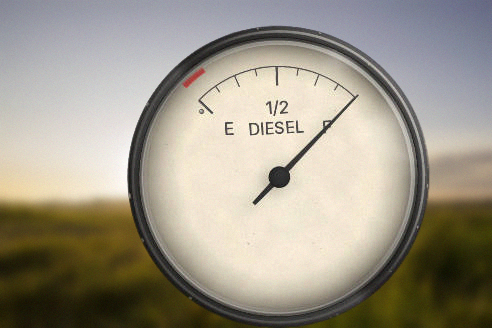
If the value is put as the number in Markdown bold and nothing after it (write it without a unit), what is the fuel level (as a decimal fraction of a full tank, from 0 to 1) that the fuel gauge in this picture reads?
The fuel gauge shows **1**
